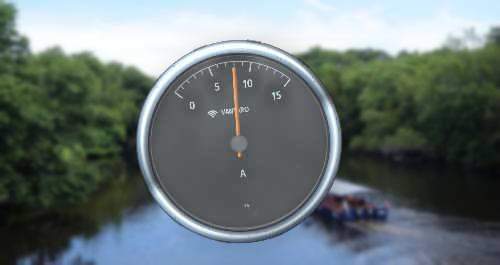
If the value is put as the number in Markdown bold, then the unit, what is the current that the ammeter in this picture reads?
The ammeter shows **8** A
